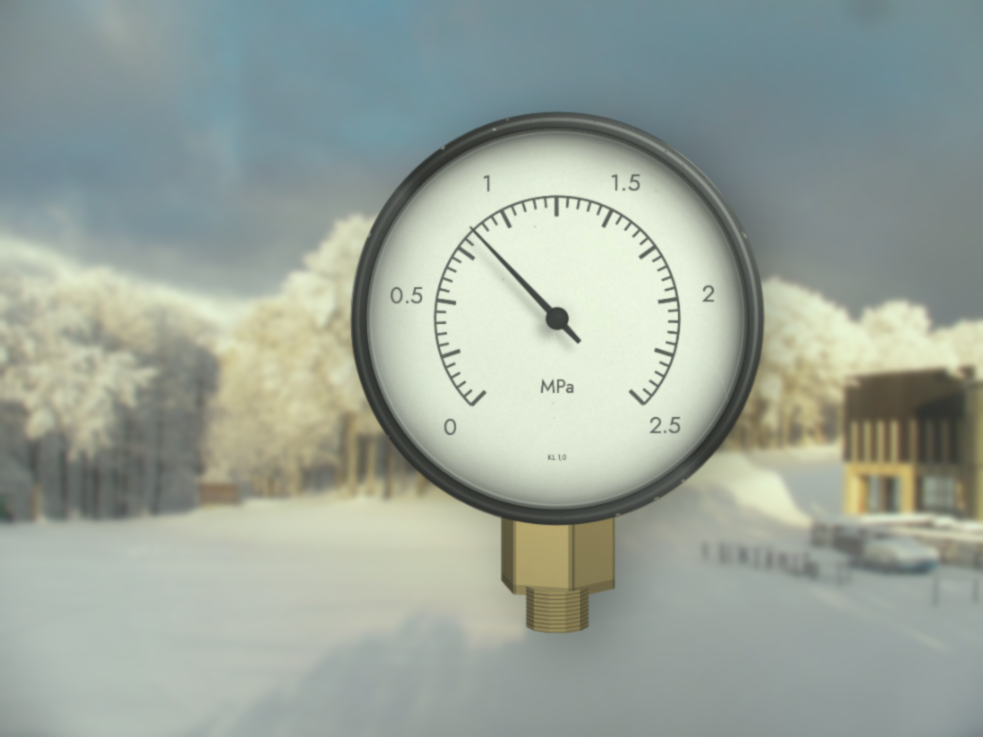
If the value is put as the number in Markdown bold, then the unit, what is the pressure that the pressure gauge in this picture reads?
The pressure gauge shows **0.85** MPa
